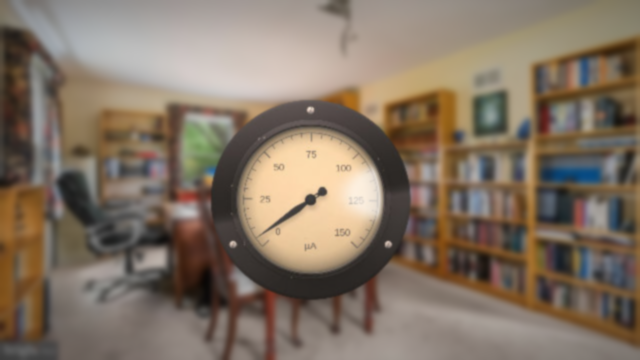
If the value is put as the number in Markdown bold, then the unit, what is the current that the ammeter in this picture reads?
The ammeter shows **5** µA
